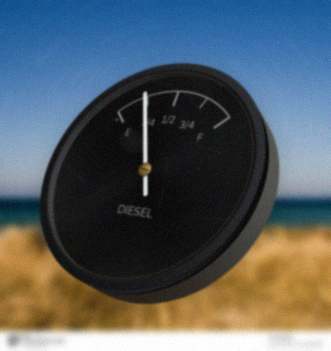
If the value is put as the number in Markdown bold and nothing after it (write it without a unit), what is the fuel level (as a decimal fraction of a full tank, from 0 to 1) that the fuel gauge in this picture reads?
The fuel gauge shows **0.25**
